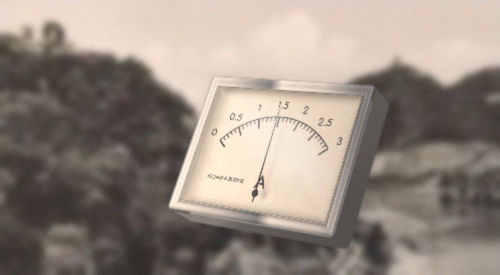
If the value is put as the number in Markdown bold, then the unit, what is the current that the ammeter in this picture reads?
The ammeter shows **1.5** A
